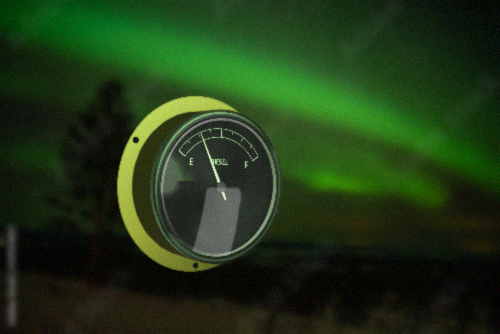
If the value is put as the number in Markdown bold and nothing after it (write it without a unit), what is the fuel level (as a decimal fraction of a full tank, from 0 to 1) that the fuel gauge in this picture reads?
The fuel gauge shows **0.25**
